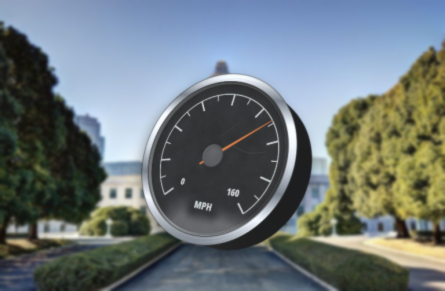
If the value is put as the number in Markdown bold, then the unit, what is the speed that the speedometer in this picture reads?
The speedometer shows **110** mph
